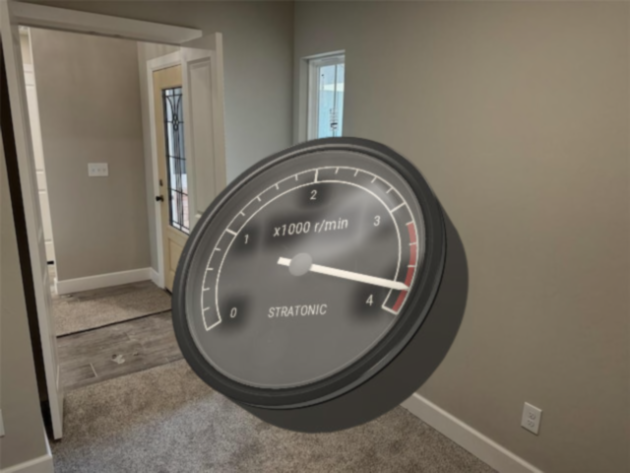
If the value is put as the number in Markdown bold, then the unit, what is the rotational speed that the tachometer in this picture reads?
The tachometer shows **3800** rpm
